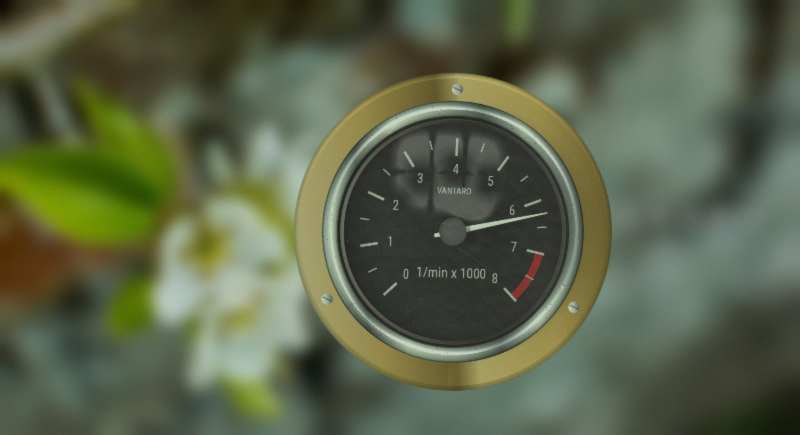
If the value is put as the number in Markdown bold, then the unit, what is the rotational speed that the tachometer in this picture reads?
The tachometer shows **6250** rpm
